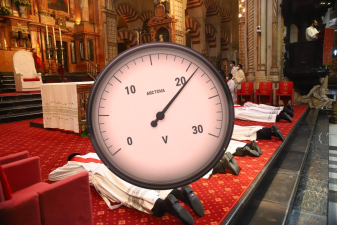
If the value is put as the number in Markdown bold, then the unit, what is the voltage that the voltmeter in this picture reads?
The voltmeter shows **21** V
